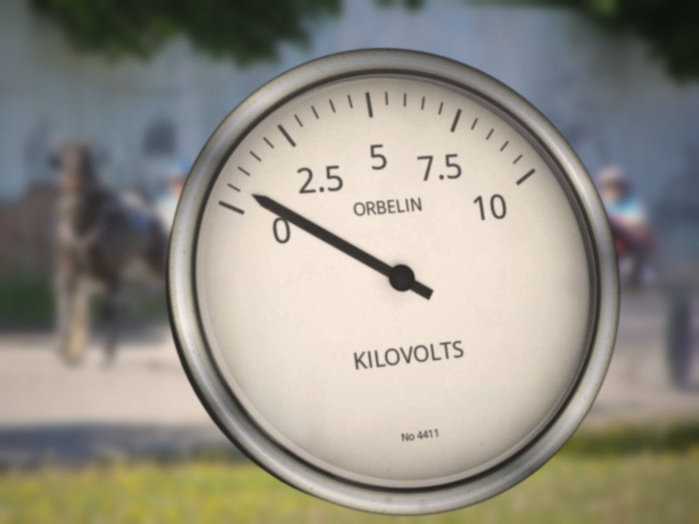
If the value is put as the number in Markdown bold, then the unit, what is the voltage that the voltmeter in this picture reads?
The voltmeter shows **0.5** kV
